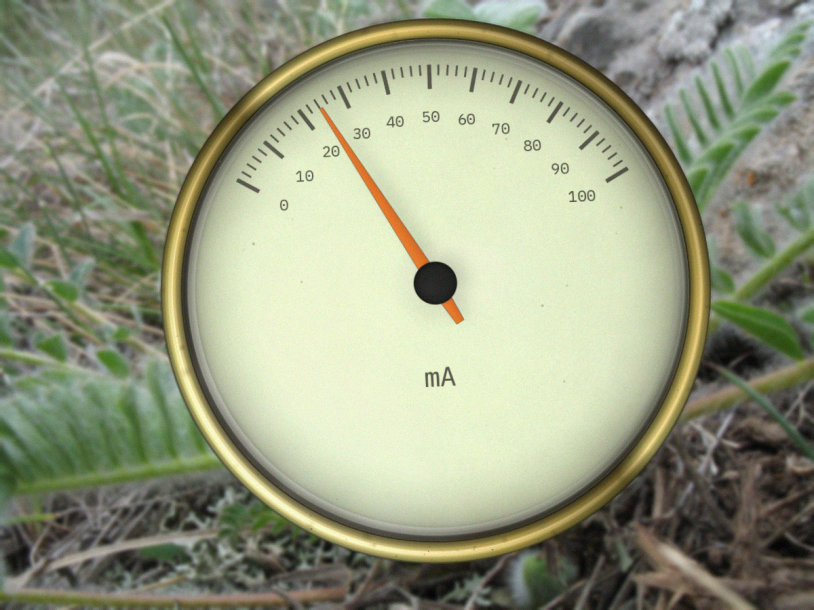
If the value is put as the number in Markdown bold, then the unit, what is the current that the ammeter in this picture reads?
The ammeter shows **24** mA
